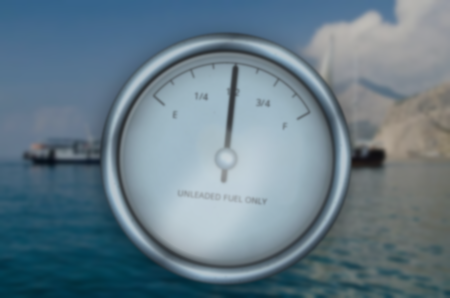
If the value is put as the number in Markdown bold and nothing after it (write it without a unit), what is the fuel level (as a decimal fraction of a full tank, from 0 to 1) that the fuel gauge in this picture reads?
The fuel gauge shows **0.5**
